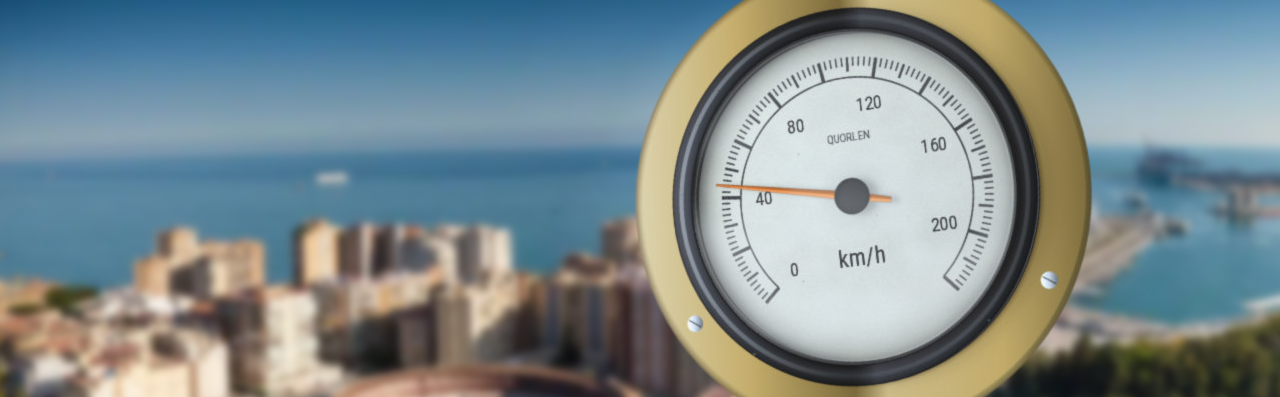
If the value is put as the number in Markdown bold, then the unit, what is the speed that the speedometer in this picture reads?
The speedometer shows **44** km/h
